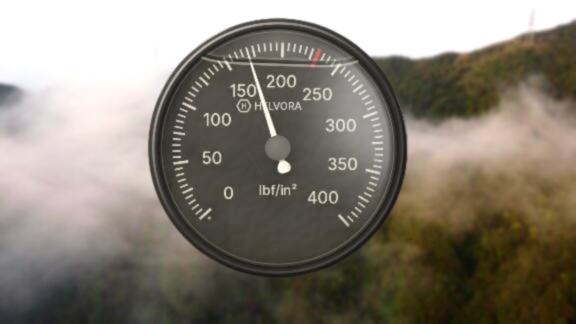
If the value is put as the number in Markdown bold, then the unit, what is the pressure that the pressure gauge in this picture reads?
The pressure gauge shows **170** psi
